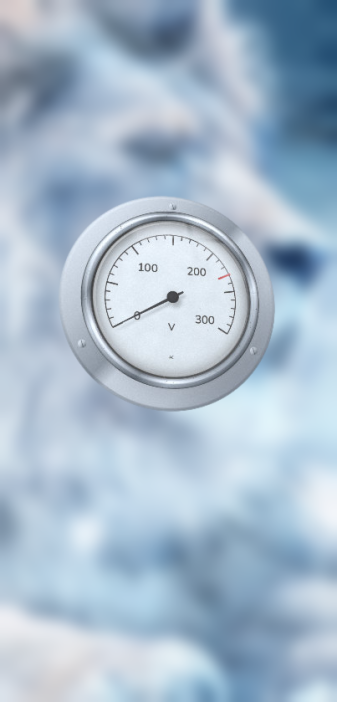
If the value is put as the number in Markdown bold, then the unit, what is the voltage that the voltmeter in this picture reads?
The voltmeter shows **0** V
